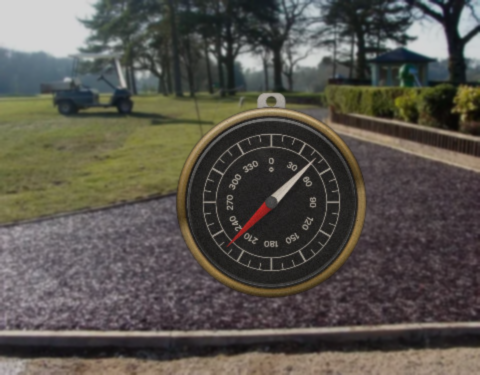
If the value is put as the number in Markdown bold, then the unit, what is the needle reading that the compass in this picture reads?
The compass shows **225** °
